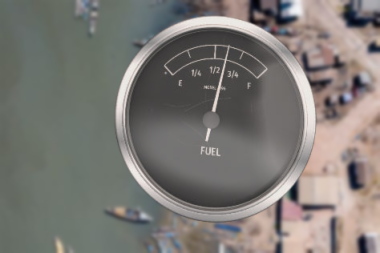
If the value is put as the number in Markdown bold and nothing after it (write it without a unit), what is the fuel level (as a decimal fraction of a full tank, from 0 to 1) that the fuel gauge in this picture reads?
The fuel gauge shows **0.625**
